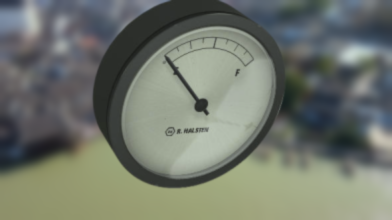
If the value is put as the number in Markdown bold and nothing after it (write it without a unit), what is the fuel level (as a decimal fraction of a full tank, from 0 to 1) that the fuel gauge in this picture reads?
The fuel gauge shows **0**
